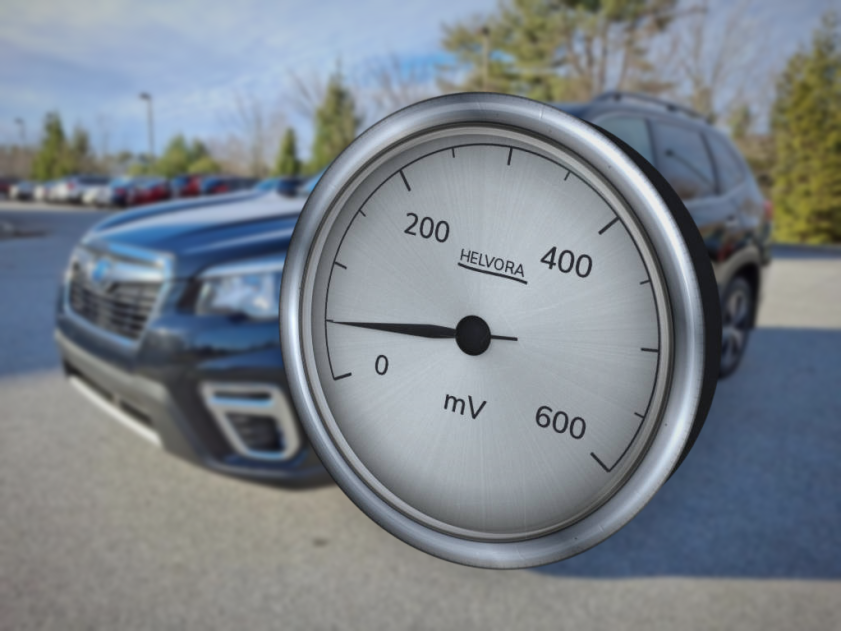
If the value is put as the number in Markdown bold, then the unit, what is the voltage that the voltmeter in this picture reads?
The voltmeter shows **50** mV
